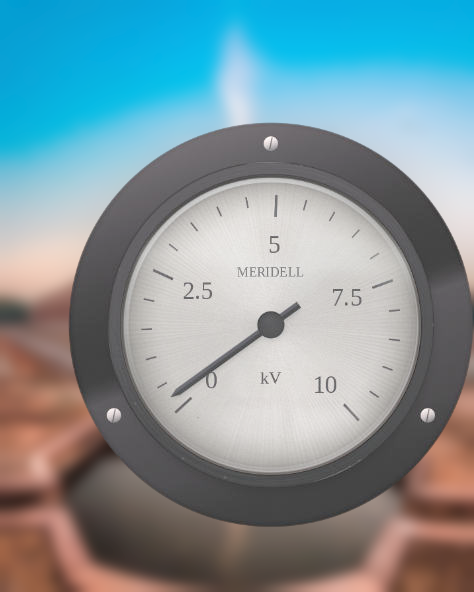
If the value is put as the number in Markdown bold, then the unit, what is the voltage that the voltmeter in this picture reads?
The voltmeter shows **0.25** kV
